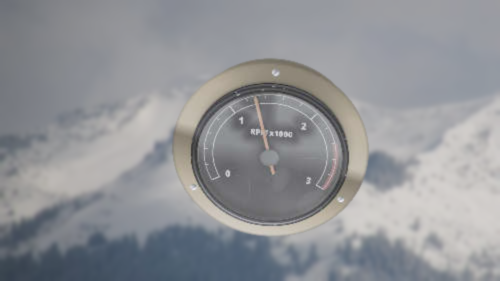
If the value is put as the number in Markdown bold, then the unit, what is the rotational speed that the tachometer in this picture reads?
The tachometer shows **1300** rpm
